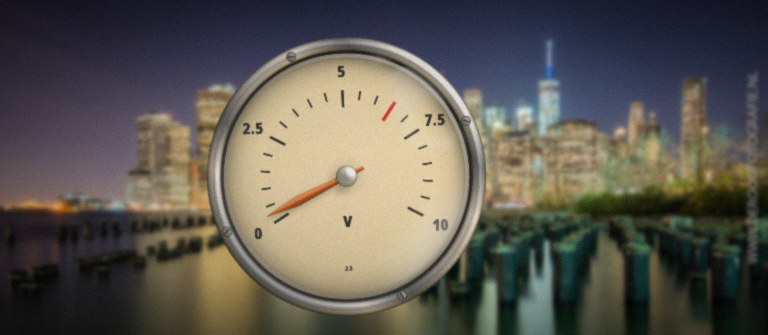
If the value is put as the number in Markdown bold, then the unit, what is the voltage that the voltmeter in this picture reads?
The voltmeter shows **0.25** V
